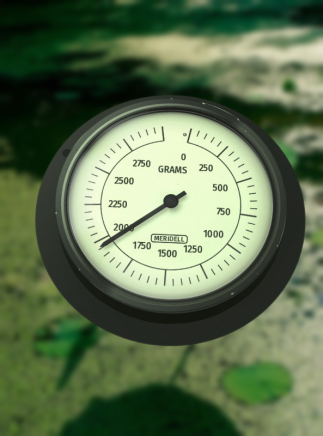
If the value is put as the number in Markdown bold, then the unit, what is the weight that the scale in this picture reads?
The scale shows **1950** g
